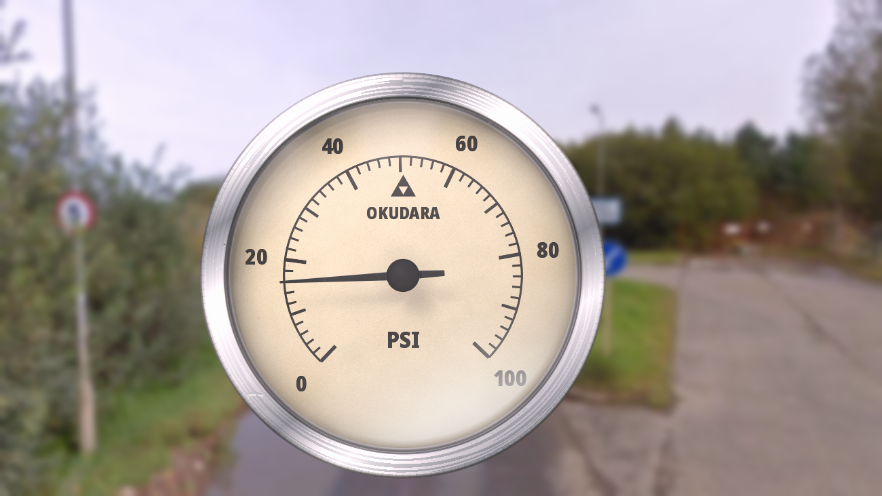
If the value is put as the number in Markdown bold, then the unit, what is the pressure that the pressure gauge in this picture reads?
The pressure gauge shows **16** psi
